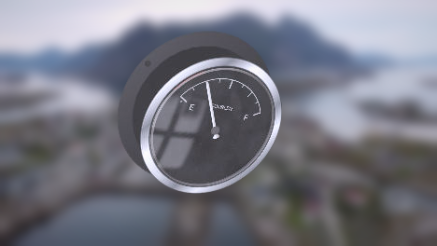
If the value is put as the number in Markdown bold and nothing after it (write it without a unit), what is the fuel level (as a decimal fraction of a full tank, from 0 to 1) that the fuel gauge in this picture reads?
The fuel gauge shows **0.25**
